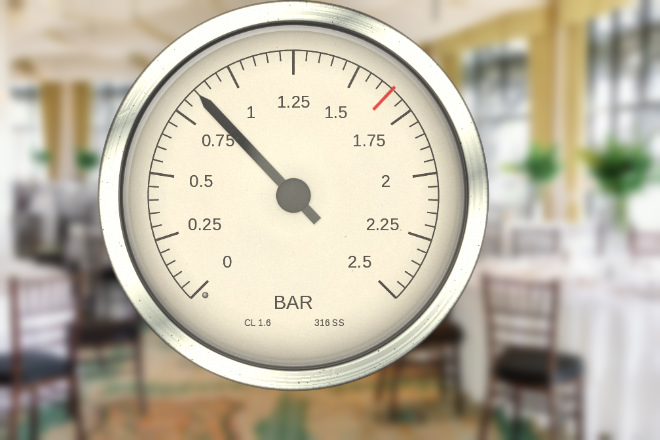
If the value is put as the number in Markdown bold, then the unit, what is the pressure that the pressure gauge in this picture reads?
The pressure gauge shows **0.85** bar
